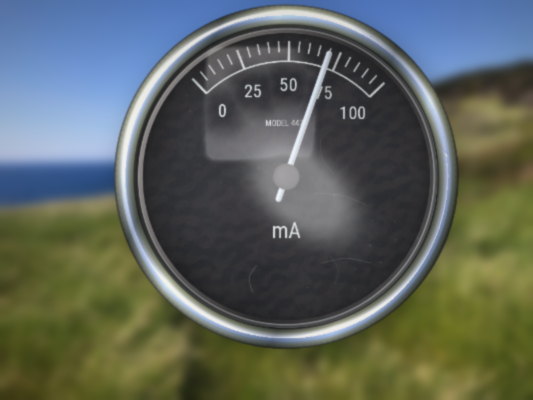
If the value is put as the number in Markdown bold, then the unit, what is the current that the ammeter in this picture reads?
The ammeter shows **70** mA
